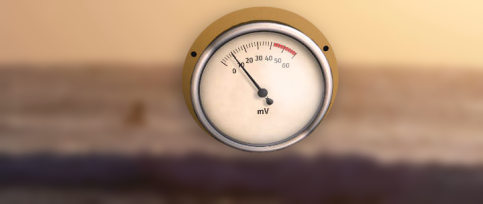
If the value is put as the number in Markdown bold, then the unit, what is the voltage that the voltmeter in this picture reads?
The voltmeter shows **10** mV
